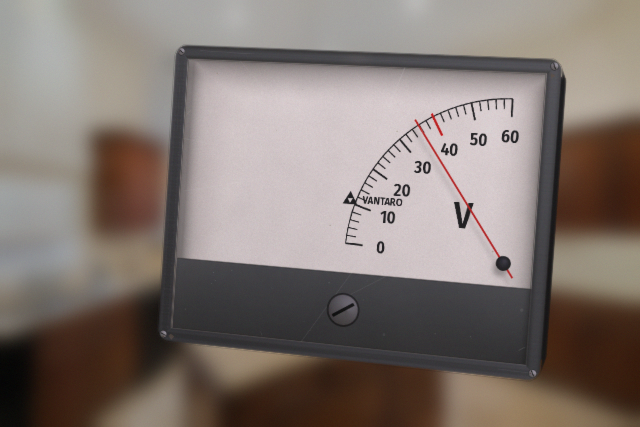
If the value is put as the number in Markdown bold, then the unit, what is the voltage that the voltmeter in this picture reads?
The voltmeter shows **36** V
